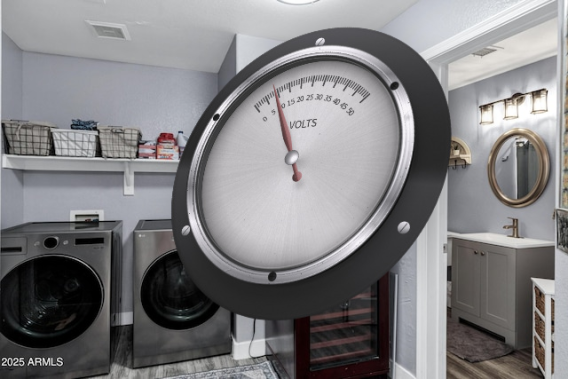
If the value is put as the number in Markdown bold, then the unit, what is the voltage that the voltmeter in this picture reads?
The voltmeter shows **10** V
